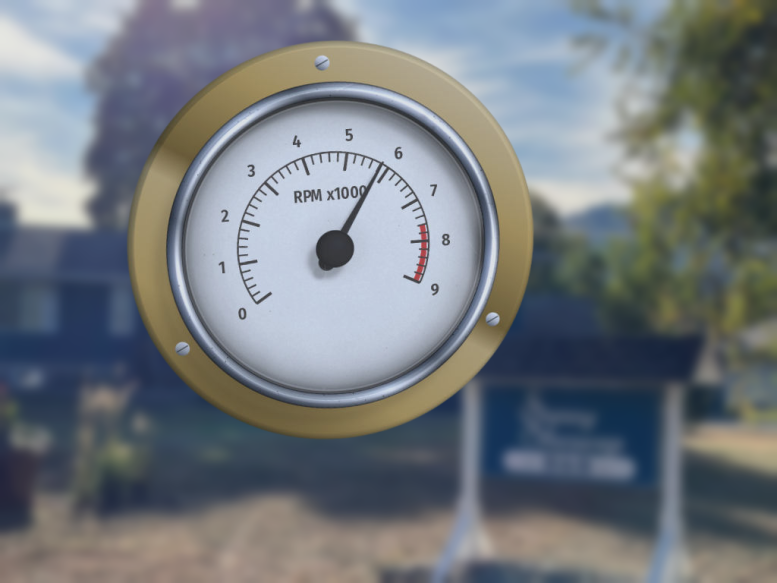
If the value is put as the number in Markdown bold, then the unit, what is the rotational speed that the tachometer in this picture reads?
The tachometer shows **5800** rpm
